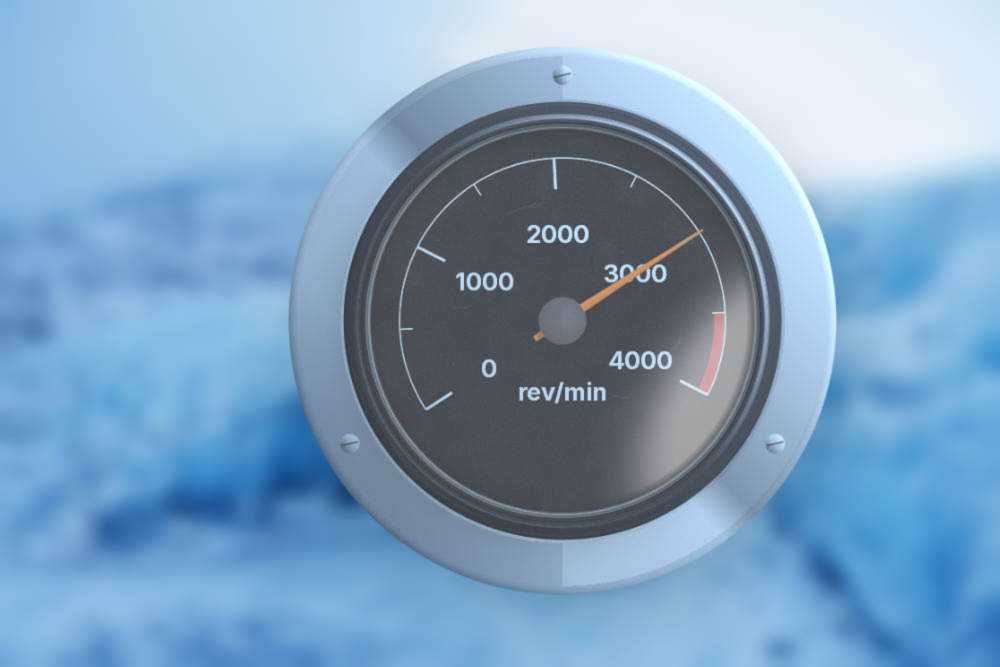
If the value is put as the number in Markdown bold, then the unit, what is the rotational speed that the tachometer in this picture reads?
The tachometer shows **3000** rpm
